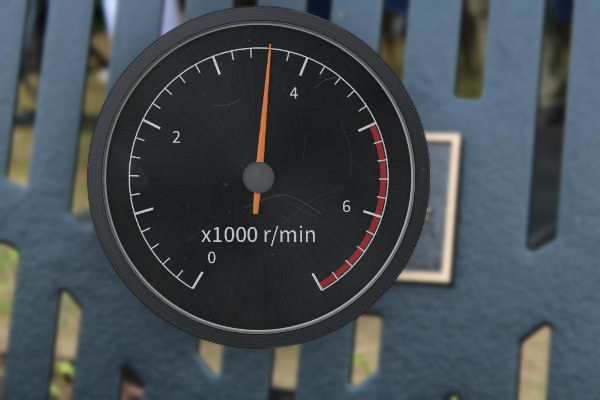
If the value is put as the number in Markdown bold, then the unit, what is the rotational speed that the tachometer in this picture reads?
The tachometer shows **3600** rpm
